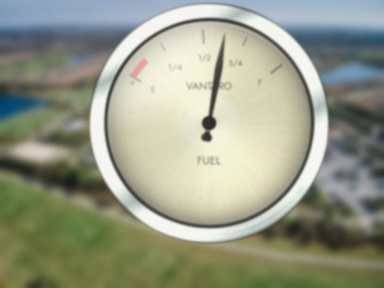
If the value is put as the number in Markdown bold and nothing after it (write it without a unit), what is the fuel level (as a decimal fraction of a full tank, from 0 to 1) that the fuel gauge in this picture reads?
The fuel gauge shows **0.625**
